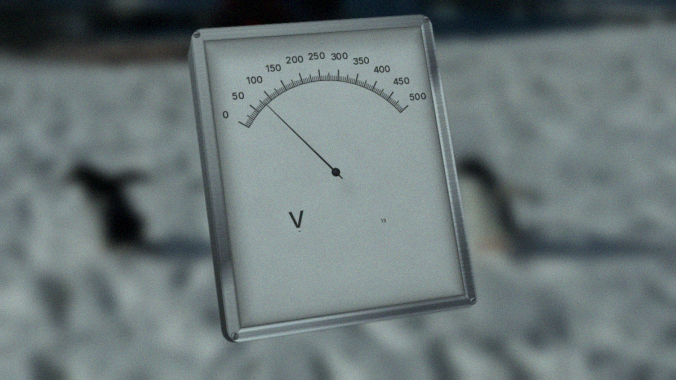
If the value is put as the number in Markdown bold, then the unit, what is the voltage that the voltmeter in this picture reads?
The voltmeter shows **75** V
